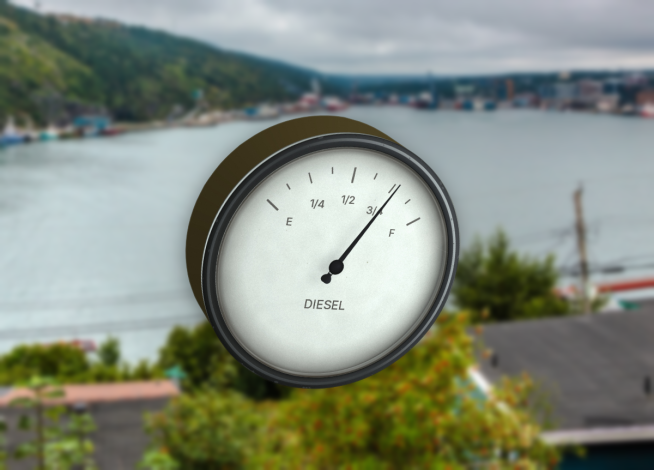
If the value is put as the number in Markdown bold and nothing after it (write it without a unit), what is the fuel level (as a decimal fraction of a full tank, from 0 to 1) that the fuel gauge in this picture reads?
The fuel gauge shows **0.75**
